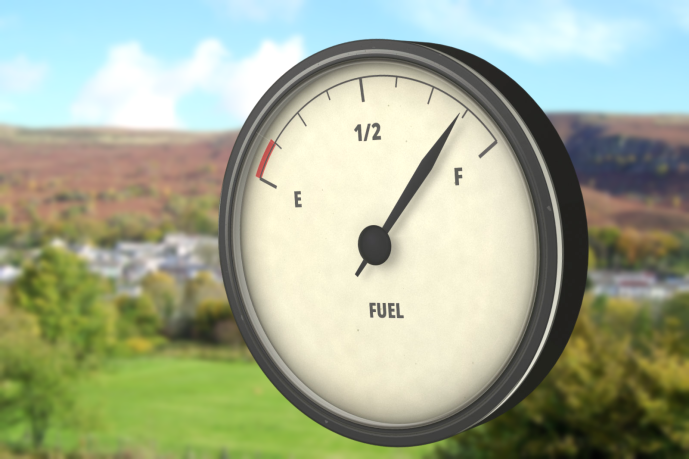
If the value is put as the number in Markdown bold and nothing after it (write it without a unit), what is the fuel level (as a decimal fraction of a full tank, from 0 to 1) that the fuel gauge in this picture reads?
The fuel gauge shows **0.875**
